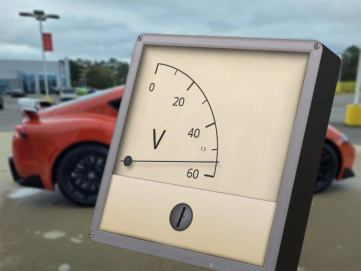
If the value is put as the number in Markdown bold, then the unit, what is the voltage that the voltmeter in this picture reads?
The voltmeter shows **55** V
